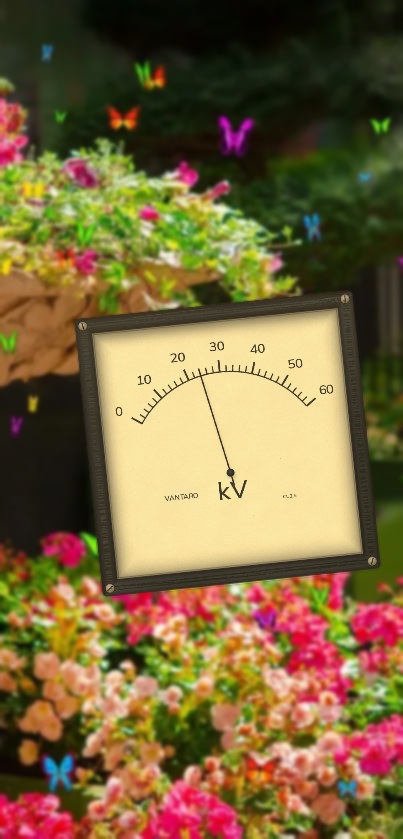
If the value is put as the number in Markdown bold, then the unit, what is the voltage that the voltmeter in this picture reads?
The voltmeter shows **24** kV
